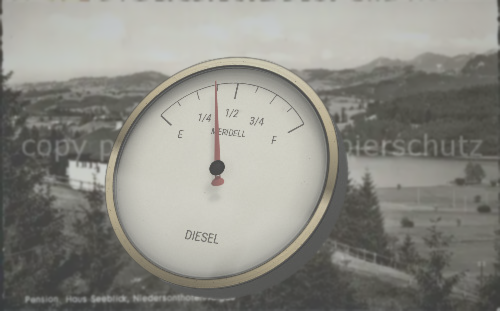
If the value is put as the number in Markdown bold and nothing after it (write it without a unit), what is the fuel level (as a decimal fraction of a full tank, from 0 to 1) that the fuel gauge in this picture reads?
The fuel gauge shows **0.375**
